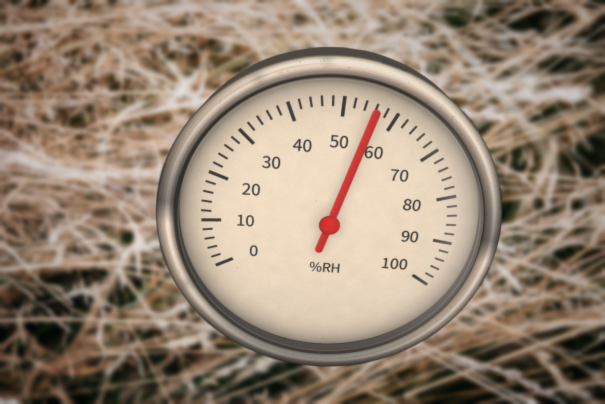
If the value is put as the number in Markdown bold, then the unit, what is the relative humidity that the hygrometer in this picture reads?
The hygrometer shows **56** %
